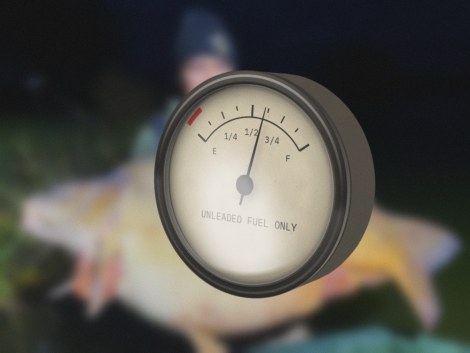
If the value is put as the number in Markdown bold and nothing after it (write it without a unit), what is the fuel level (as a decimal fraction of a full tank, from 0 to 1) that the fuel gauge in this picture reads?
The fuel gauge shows **0.625**
